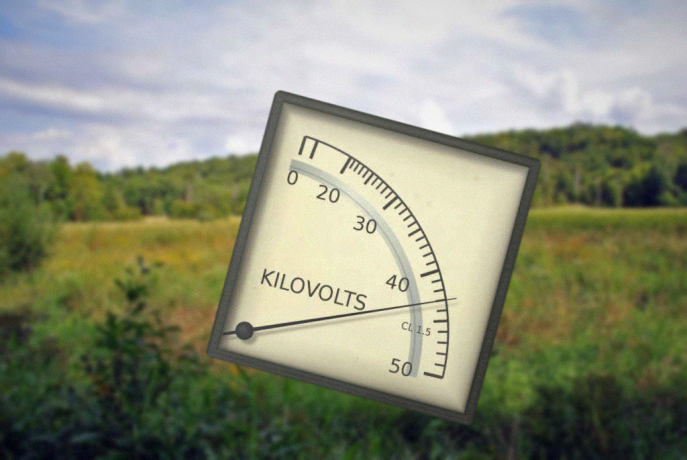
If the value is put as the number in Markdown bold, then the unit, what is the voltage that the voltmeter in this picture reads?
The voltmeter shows **43** kV
